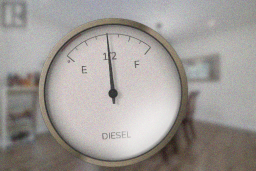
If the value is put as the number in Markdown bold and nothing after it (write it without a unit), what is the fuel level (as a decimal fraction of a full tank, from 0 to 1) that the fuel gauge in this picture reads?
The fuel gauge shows **0.5**
